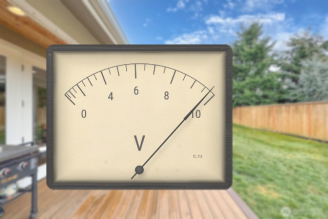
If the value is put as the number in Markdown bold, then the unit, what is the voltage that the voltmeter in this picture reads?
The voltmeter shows **9.75** V
